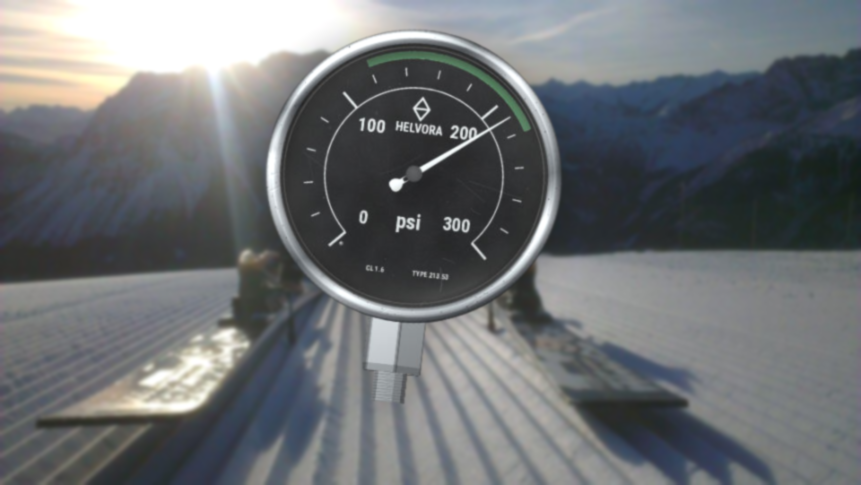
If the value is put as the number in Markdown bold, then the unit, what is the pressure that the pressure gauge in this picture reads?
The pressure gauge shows **210** psi
